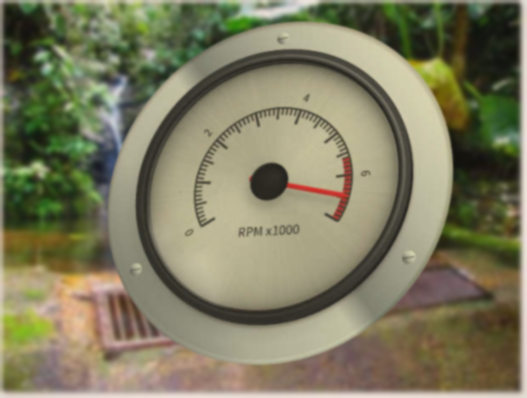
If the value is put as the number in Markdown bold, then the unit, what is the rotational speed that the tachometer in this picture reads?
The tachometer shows **6500** rpm
